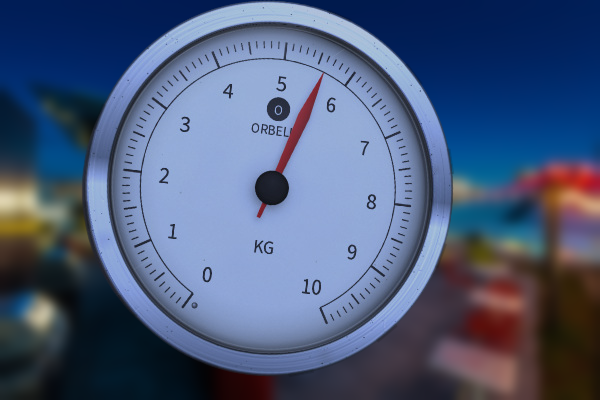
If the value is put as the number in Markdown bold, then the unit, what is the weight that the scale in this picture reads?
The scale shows **5.6** kg
